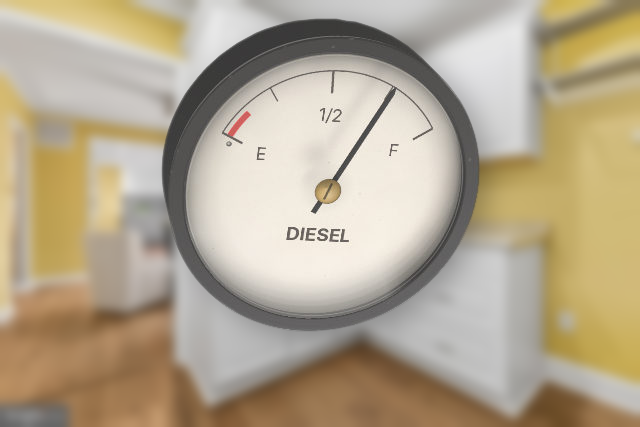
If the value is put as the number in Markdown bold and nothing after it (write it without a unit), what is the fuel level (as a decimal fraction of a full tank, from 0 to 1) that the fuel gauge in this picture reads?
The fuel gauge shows **0.75**
